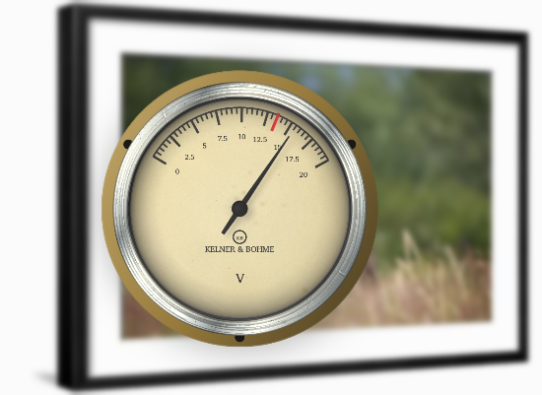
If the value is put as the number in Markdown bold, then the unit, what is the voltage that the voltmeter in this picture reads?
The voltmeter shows **15.5** V
